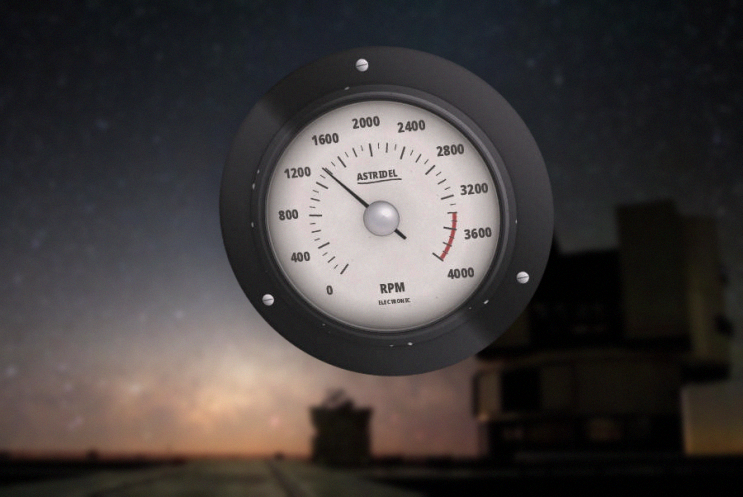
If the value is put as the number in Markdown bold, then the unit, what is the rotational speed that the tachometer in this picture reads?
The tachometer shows **1400** rpm
